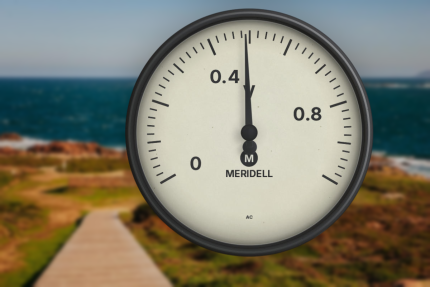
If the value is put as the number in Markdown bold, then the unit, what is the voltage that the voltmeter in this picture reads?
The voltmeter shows **0.49** V
